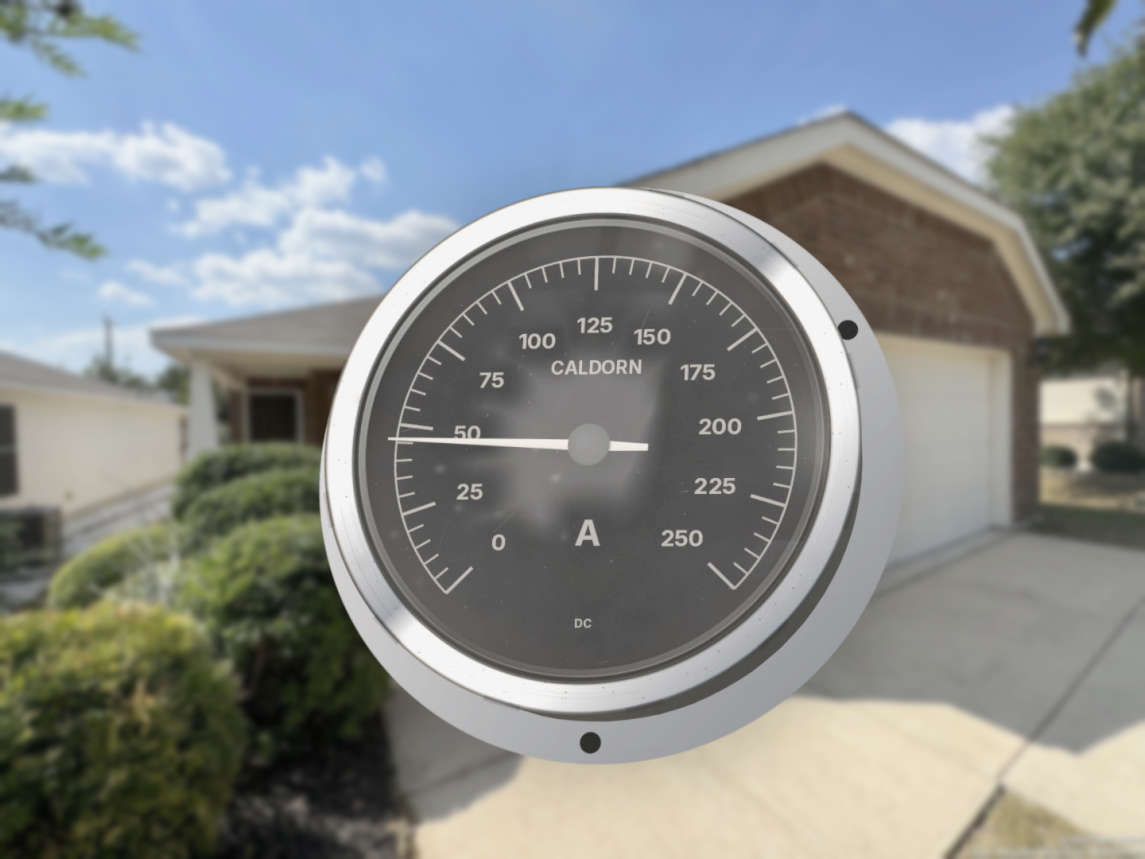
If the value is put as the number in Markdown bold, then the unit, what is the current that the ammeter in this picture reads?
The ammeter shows **45** A
